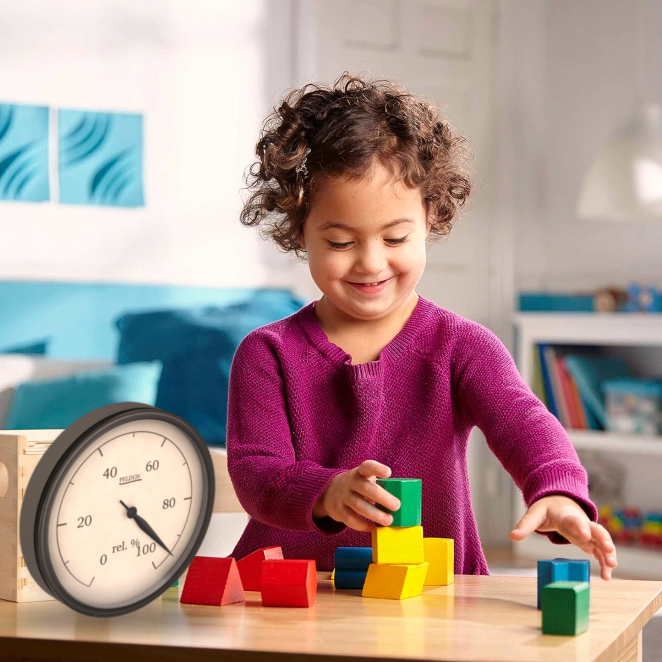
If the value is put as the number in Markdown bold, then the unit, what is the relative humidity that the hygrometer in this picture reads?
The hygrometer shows **95** %
